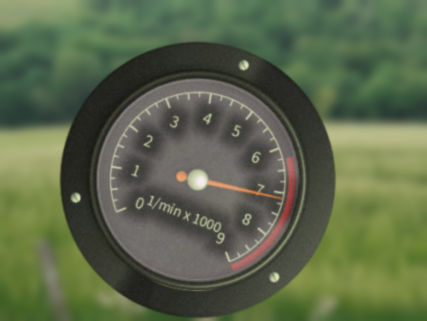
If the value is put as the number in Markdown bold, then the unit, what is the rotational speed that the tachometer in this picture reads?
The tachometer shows **7125** rpm
